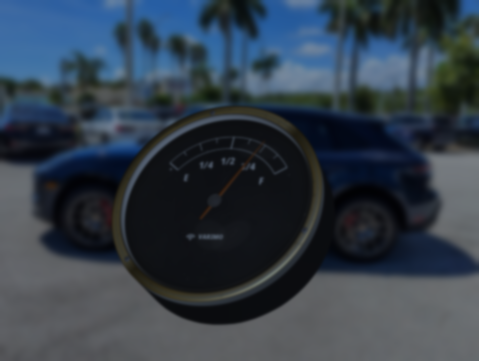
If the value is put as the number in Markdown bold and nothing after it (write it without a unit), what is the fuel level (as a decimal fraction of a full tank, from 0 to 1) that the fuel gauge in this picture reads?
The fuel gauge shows **0.75**
